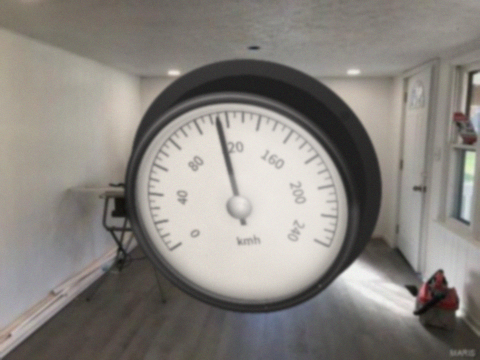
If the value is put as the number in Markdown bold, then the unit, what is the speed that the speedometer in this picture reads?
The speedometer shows **115** km/h
